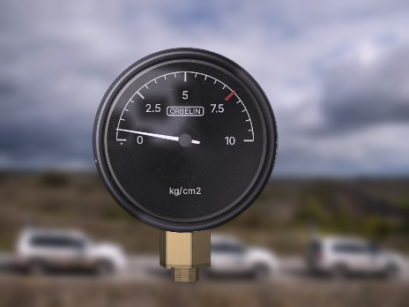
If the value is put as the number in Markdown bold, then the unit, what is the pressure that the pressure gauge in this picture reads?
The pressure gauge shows **0.5** kg/cm²
